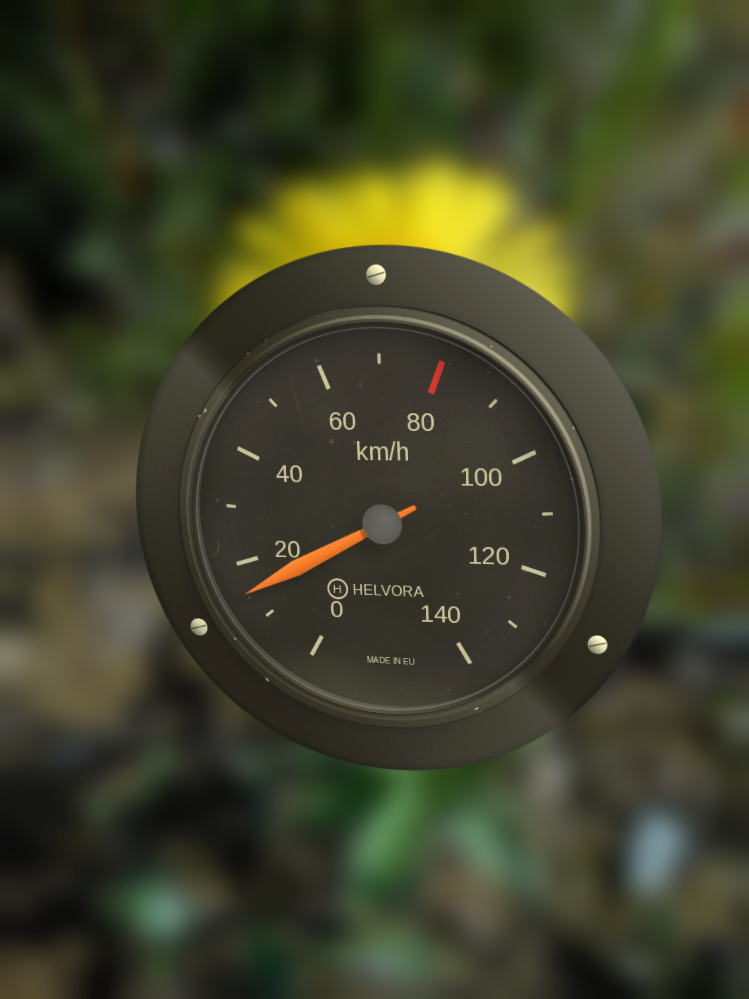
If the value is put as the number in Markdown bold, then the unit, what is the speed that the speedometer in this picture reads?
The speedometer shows **15** km/h
